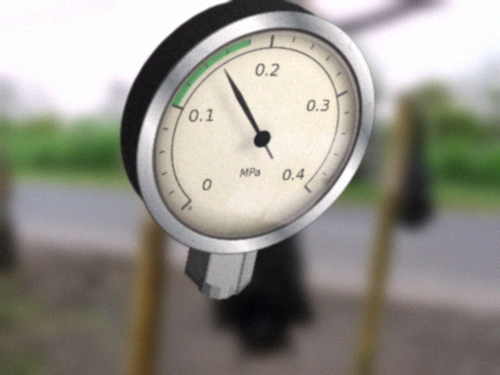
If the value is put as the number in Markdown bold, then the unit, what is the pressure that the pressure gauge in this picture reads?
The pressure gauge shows **0.15** MPa
